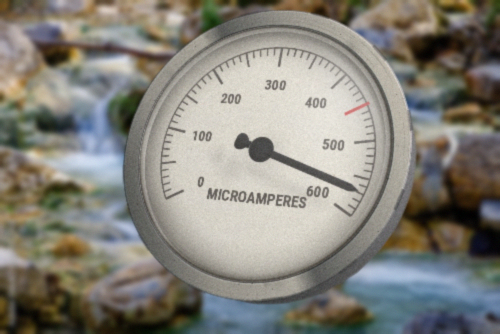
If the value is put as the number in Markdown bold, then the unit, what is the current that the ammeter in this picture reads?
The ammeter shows **570** µA
